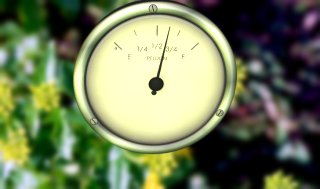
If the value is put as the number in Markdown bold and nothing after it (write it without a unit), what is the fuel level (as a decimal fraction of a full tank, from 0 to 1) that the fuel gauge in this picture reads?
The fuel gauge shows **0.625**
